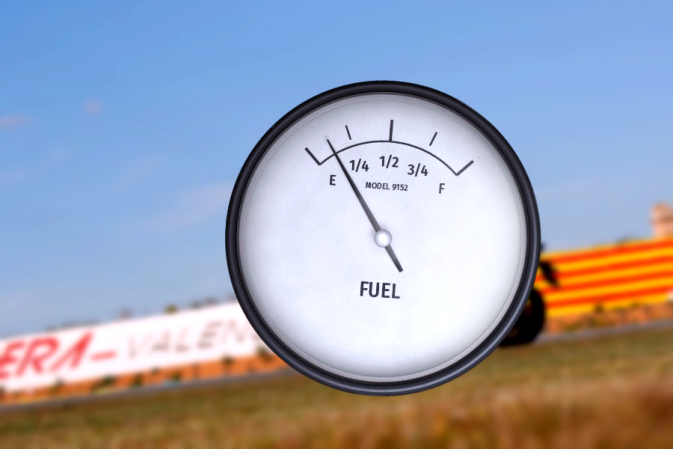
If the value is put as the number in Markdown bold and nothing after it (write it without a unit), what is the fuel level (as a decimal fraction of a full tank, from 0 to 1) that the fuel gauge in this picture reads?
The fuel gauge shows **0.125**
